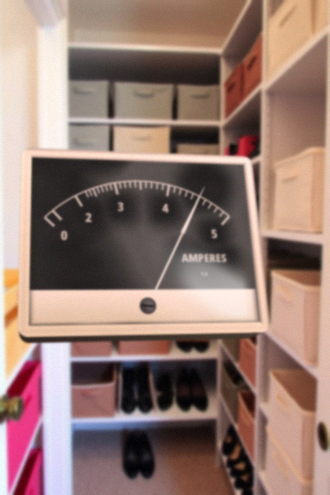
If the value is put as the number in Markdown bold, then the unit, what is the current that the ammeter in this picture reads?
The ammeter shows **4.5** A
